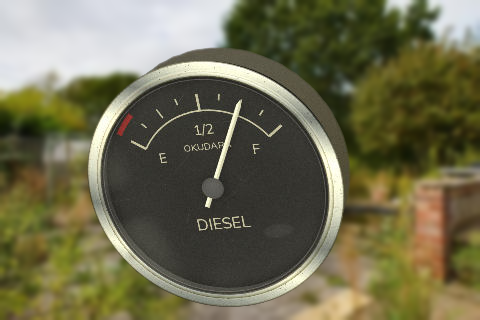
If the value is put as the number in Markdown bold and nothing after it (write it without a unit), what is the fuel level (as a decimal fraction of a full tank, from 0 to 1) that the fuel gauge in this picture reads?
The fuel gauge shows **0.75**
